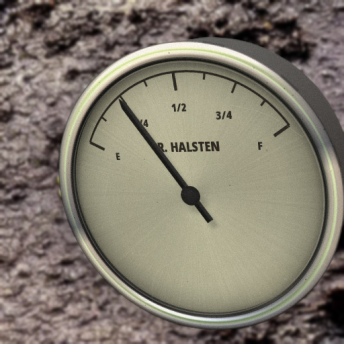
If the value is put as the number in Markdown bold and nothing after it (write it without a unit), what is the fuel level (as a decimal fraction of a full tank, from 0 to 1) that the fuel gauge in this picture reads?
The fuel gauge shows **0.25**
